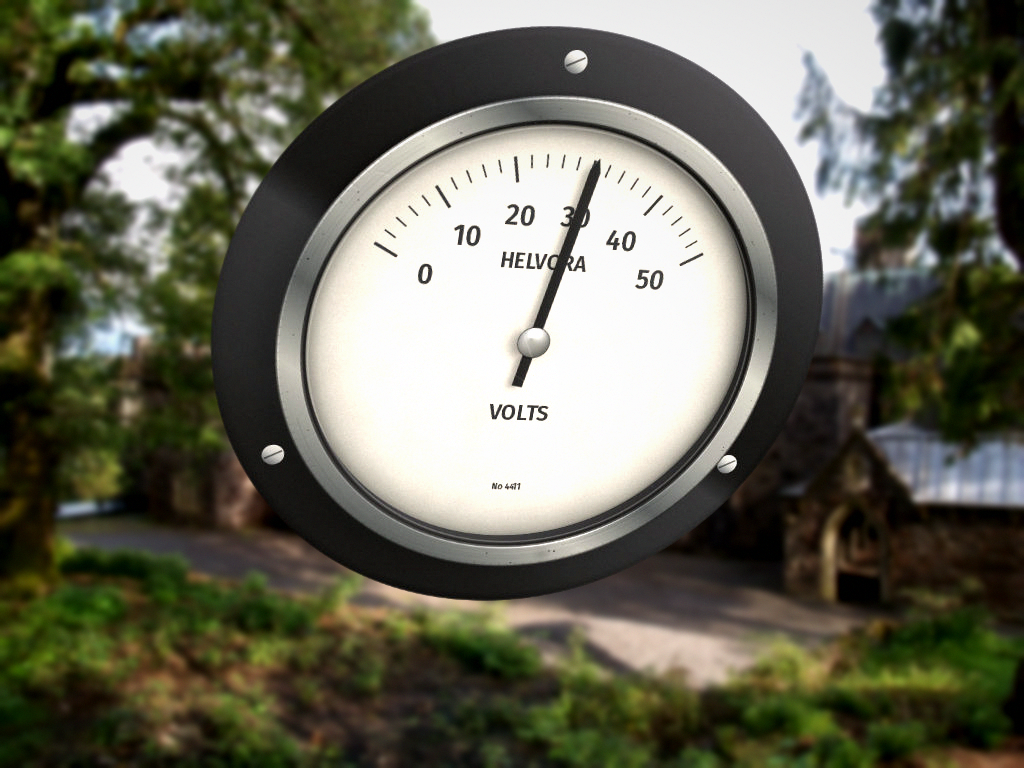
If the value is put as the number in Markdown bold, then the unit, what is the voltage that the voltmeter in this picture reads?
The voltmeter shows **30** V
